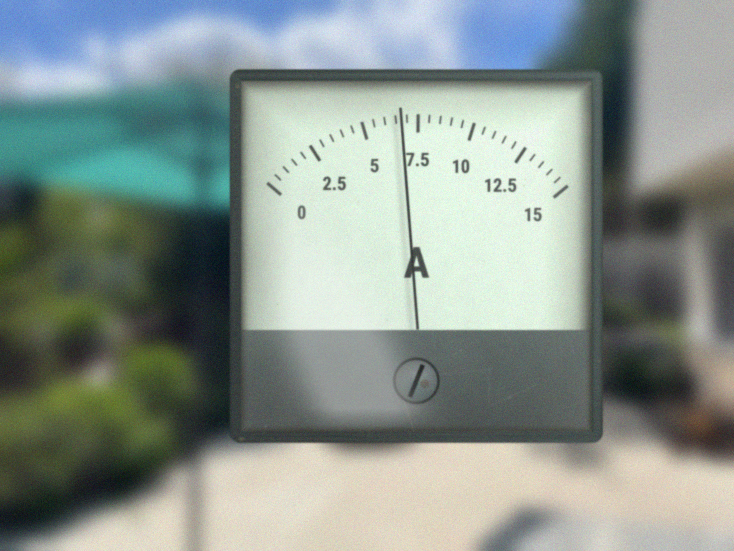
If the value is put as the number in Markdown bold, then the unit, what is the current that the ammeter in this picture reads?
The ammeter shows **6.75** A
